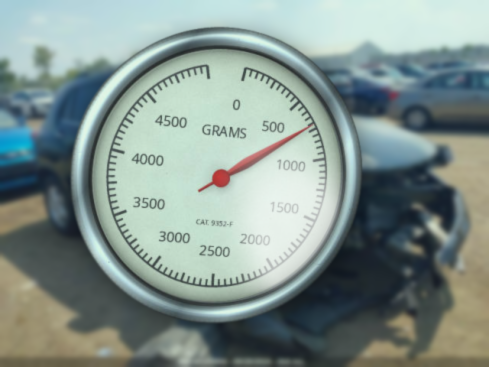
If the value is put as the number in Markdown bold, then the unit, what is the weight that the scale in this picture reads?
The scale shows **700** g
